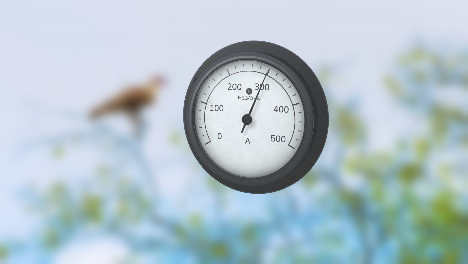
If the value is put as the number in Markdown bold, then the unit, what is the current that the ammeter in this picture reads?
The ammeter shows **300** A
